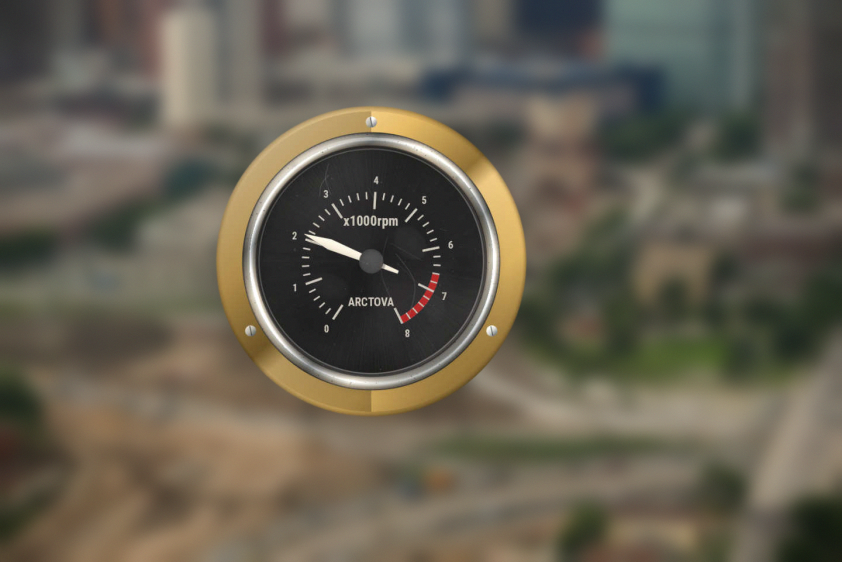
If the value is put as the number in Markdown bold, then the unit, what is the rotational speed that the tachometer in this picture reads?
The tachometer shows **2100** rpm
